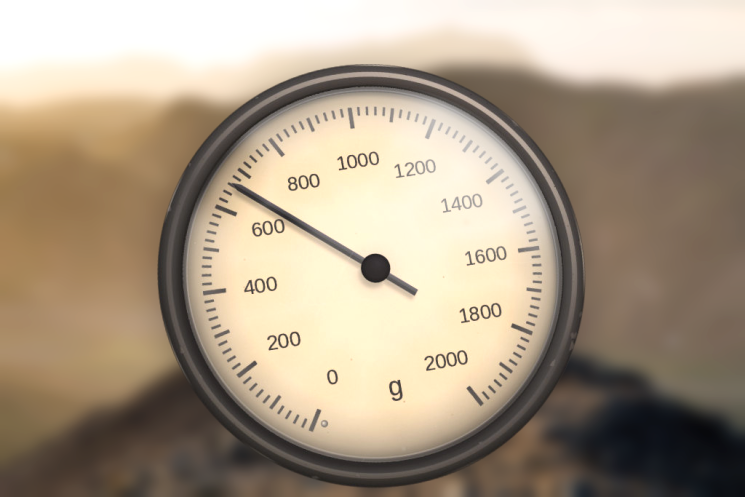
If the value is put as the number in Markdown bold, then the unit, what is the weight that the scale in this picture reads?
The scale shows **660** g
